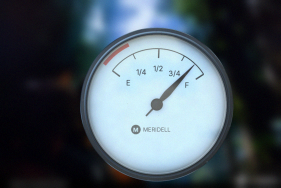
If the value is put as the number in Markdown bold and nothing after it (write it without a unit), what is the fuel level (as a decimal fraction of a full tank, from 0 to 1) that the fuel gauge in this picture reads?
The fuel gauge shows **0.875**
